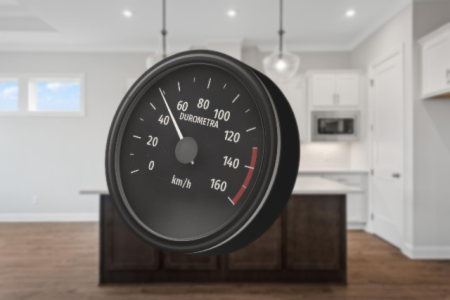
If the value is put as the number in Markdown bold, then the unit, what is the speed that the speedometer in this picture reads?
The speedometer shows **50** km/h
